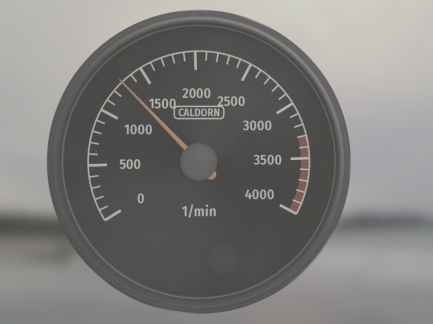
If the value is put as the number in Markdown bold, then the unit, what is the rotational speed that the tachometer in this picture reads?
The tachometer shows **1300** rpm
